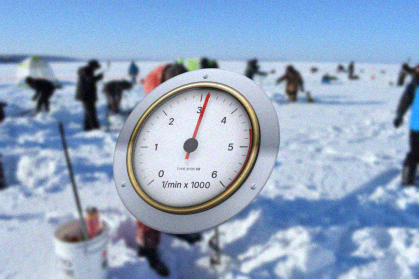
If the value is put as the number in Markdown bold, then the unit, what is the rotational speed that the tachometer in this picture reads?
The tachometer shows **3200** rpm
